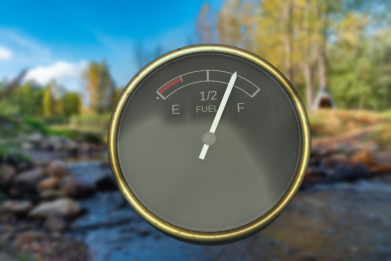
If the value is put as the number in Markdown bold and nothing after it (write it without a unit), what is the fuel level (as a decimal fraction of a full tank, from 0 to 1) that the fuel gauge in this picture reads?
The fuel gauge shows **0.75**
